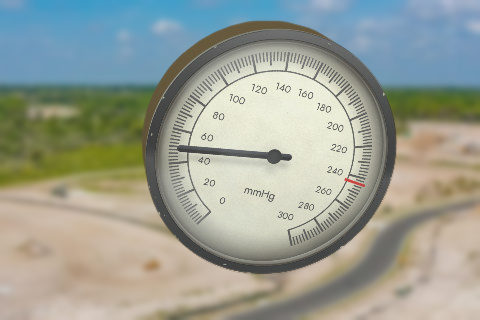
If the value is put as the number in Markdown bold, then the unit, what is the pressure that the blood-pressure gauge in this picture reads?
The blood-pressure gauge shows **50** mmHg
